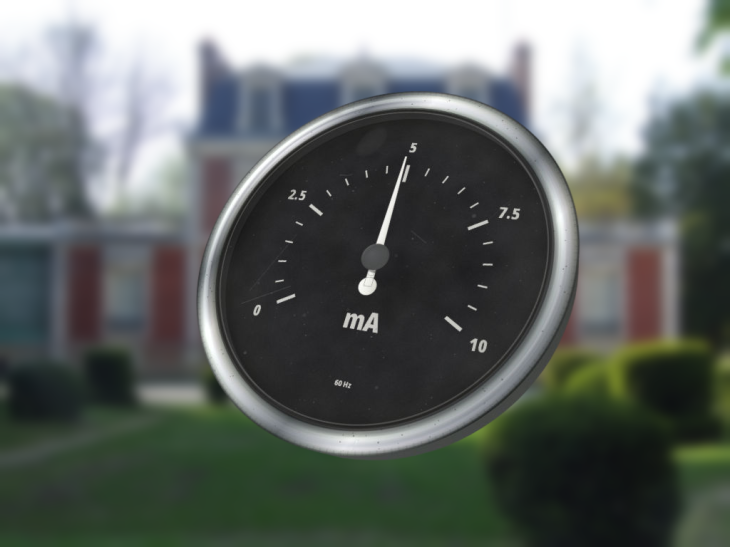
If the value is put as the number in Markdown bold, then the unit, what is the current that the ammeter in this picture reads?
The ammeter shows **5** mA
